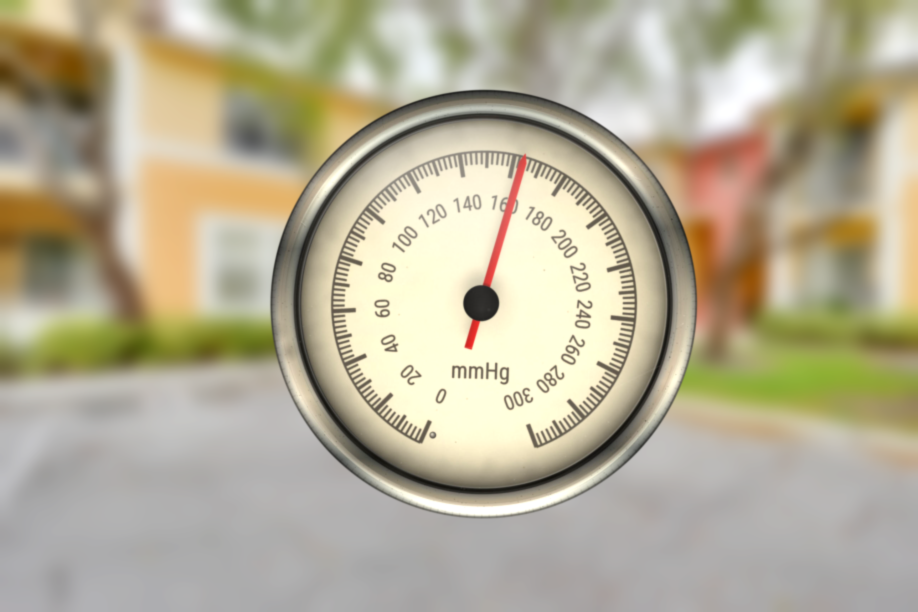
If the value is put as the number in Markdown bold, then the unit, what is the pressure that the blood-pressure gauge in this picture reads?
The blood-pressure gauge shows **164** mmHg
